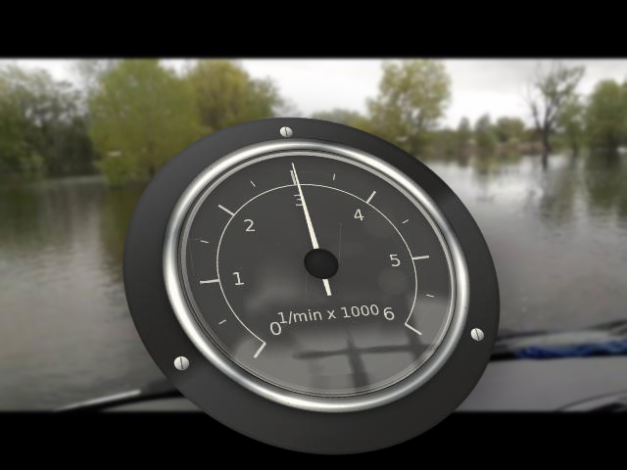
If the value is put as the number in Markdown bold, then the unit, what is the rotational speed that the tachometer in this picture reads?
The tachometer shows **3000** rpm
